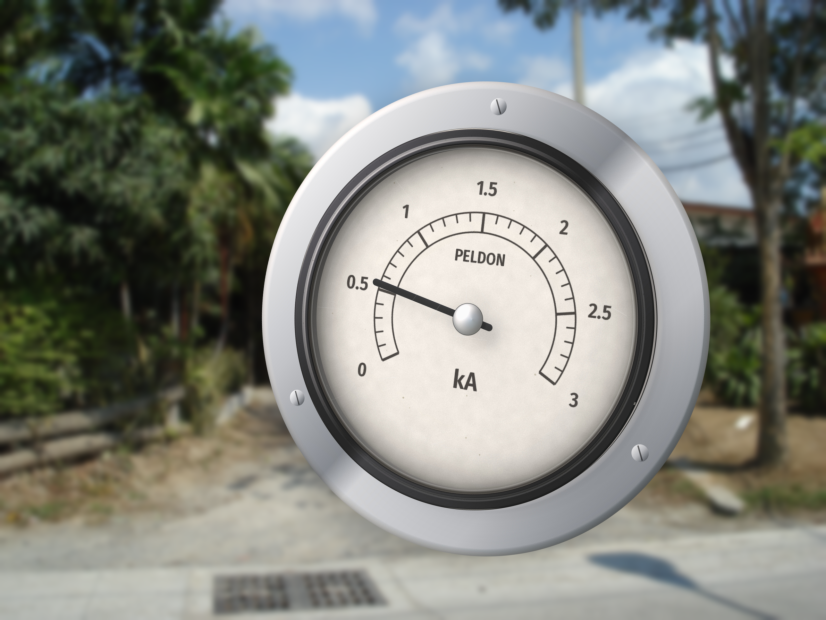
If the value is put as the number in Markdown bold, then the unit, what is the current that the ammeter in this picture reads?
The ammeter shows **0.55** kA
